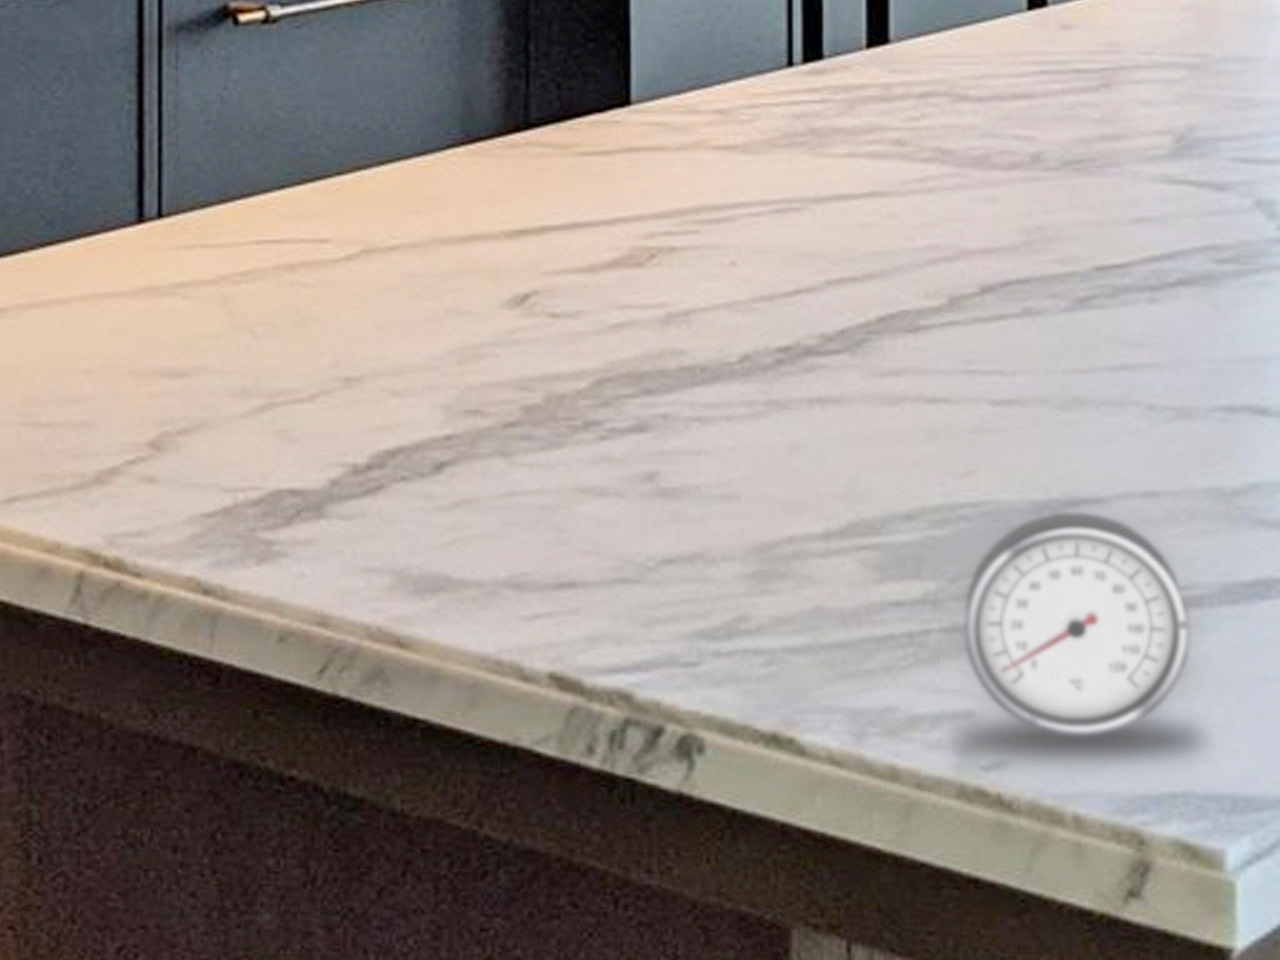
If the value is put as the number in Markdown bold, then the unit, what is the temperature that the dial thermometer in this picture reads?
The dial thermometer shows **5** °C
